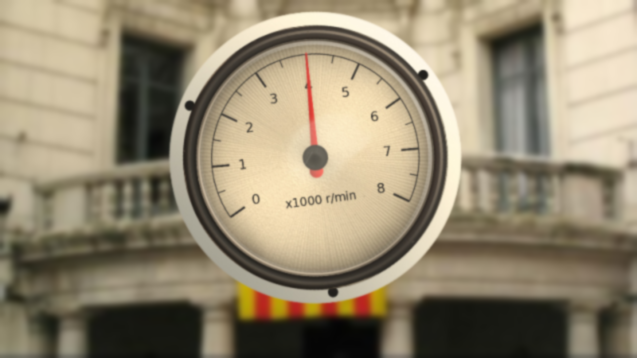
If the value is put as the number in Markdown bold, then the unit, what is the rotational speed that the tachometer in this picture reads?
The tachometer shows **4000** rpm
